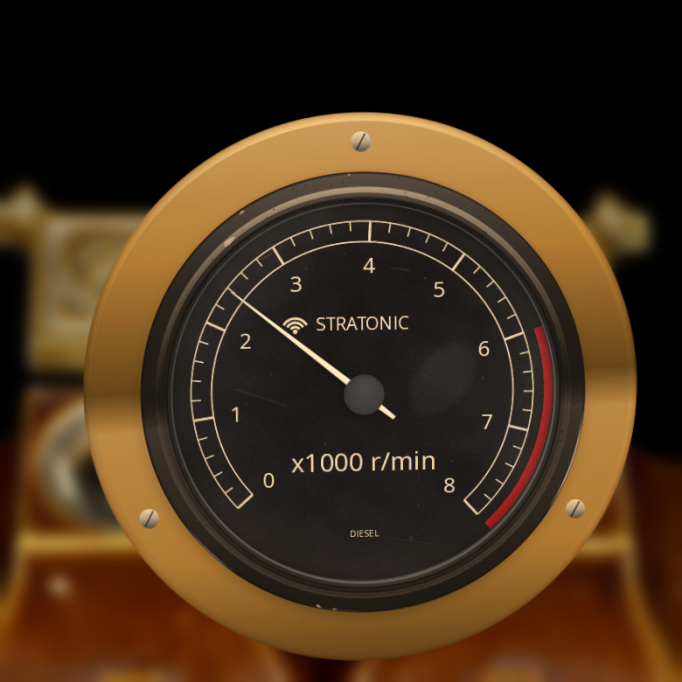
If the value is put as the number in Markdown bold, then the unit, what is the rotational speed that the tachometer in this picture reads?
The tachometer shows **2400** rpm
